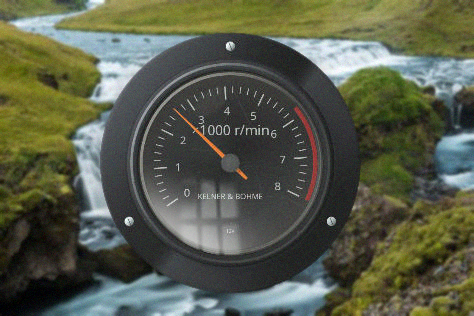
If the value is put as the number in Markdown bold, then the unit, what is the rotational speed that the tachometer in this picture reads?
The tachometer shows **2600** rpm
